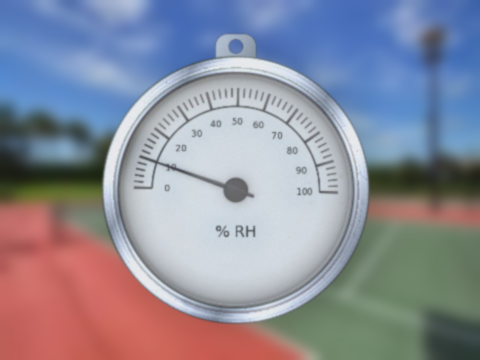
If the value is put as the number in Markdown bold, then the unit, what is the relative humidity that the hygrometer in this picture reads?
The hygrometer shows **10** %
